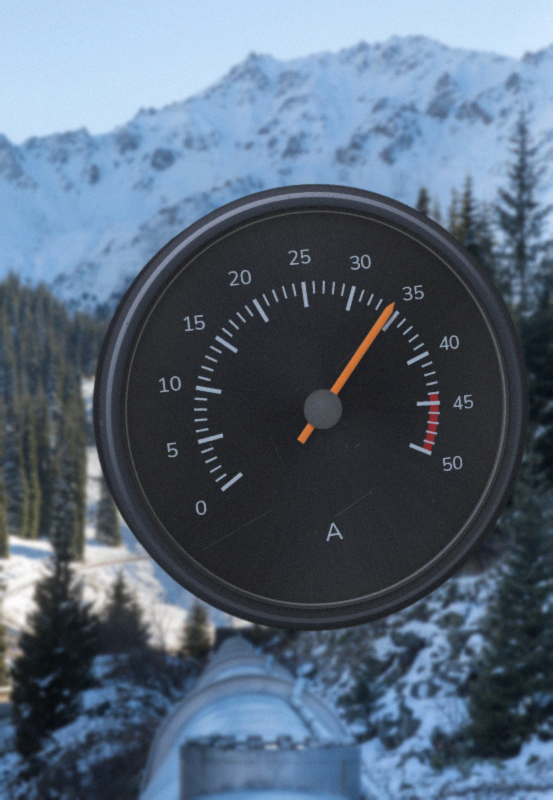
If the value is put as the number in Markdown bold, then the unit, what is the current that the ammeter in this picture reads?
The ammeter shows **34** A
